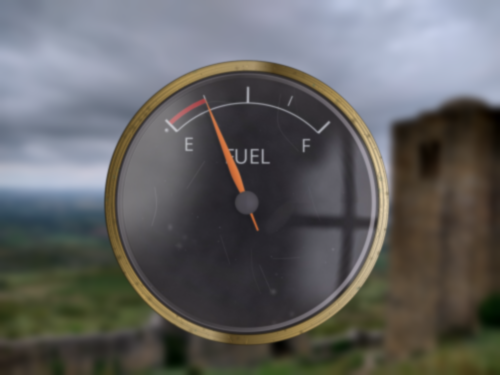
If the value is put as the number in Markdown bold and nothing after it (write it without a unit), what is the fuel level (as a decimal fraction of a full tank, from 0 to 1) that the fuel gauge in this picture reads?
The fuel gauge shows **0.25**
